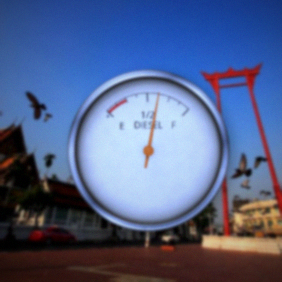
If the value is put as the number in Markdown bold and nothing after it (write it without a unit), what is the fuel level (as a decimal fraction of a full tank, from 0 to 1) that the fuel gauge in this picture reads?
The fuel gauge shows **0.625**
